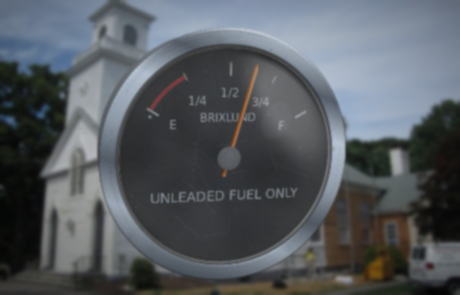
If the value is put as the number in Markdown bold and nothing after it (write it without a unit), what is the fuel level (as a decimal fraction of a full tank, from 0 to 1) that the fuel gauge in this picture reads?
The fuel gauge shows **0.625**
